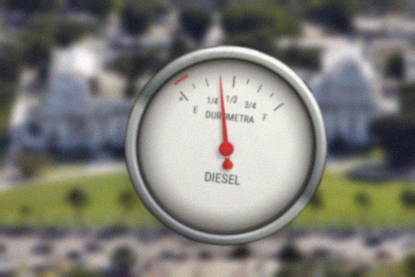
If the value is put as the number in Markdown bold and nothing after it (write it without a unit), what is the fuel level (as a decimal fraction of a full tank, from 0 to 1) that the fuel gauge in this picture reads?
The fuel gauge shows **0.375**
